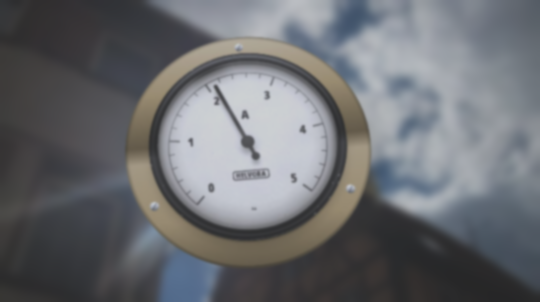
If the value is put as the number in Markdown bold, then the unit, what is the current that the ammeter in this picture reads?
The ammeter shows **2.1** A
